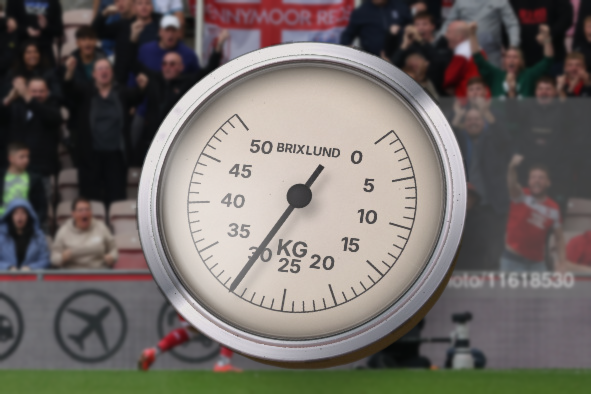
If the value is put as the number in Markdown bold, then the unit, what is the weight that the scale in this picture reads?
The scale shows **30** kg
